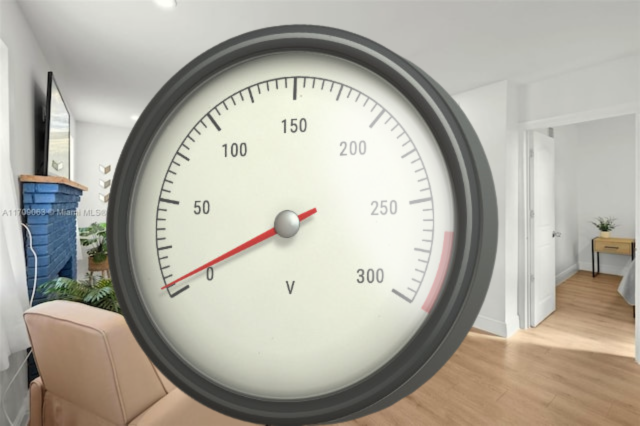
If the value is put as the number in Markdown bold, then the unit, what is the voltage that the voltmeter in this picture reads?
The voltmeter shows **5** V
